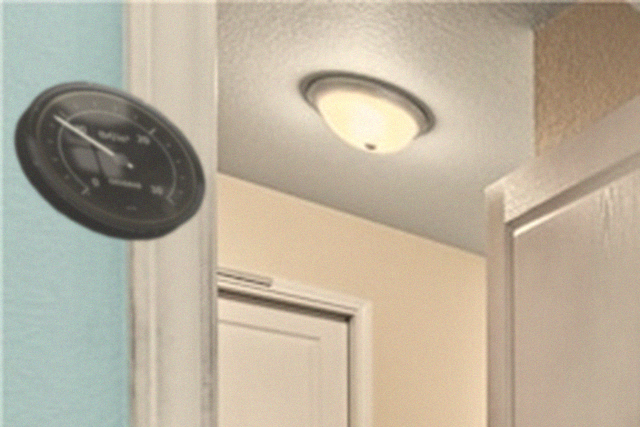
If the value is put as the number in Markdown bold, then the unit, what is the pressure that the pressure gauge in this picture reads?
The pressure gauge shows **9** psi
